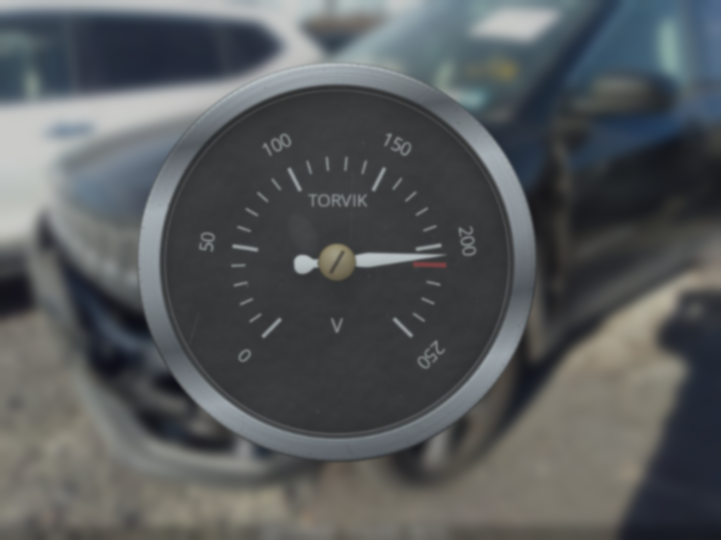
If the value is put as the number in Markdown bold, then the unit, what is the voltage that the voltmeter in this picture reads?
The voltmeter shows **205** V
